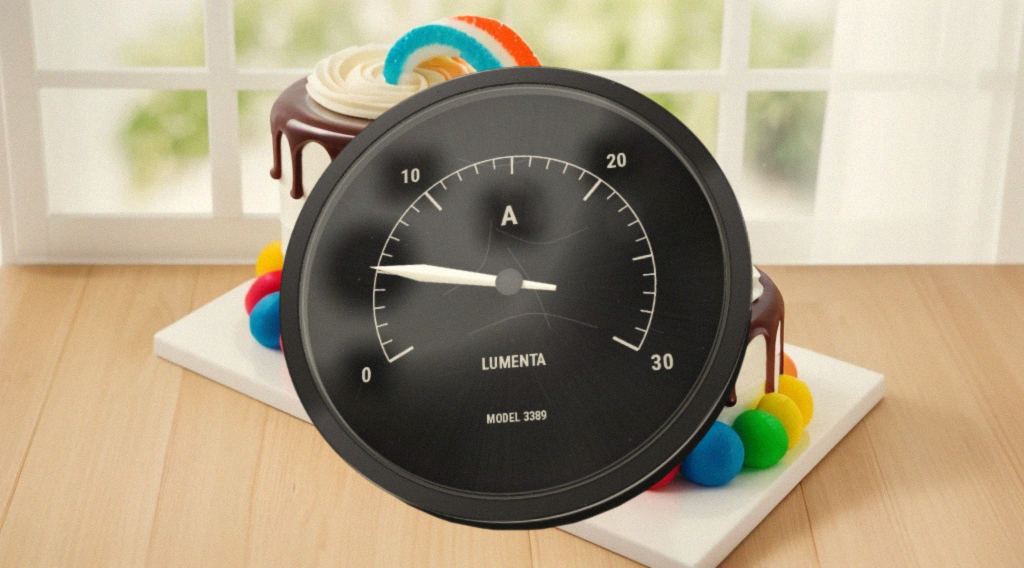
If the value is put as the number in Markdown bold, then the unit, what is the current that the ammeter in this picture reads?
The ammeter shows **5** A
